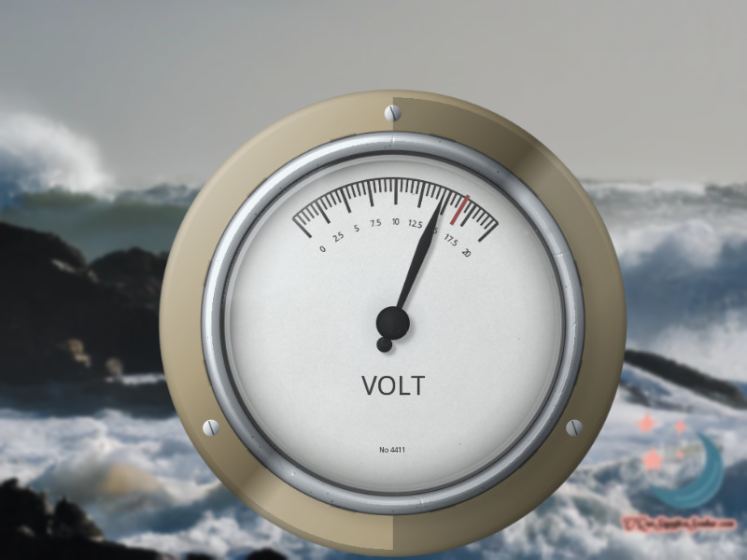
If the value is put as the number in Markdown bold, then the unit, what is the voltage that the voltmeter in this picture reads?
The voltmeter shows **14.5** V
